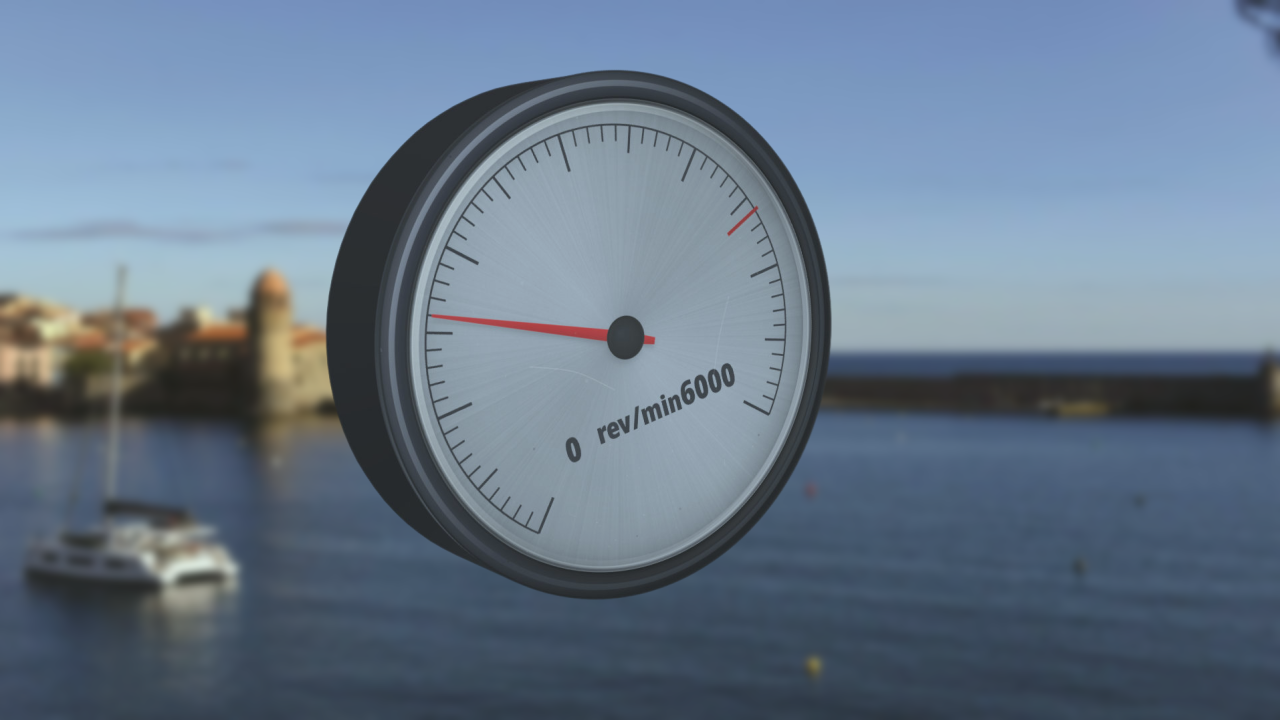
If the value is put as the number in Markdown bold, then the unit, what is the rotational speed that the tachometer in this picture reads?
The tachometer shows **1600** rpm
